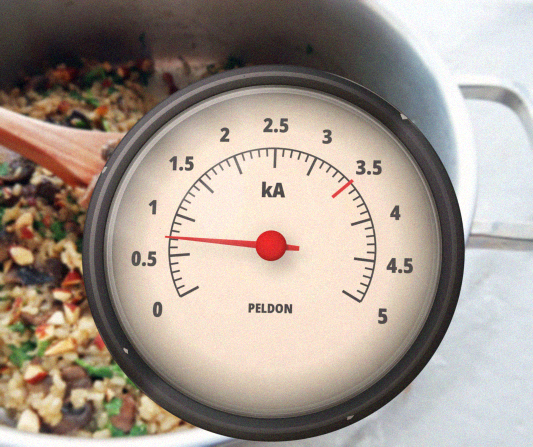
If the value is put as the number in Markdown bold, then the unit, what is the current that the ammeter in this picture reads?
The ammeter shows **0.7** kA
